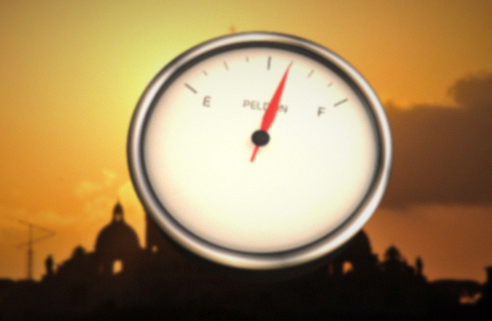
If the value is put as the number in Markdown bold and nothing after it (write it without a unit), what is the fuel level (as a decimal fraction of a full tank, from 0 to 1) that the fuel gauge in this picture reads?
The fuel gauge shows **0.625**
